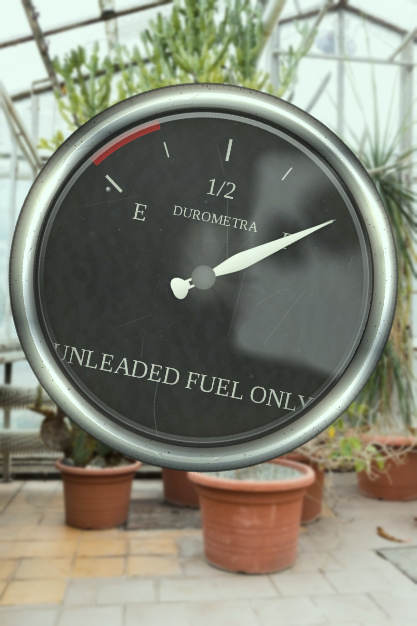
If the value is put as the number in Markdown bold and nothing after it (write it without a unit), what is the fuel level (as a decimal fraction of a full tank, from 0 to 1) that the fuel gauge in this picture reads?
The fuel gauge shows **1**
